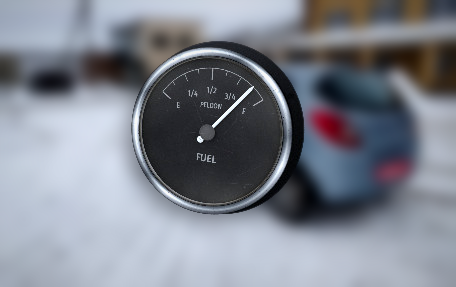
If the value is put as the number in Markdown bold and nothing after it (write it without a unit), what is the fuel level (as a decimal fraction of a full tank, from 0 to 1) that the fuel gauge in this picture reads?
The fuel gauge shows **0.875**
